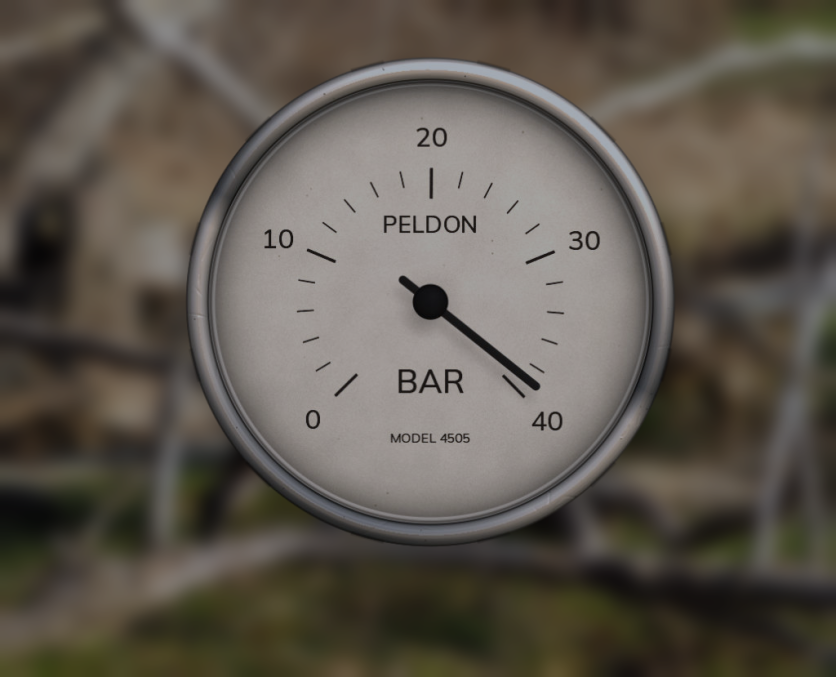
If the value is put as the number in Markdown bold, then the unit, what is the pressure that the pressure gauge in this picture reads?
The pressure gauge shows **39** bar
